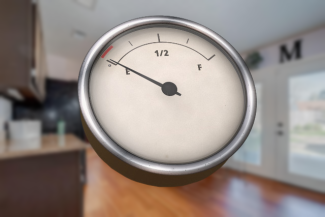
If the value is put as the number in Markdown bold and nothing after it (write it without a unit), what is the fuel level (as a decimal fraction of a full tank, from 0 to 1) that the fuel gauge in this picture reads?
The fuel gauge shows **0**
